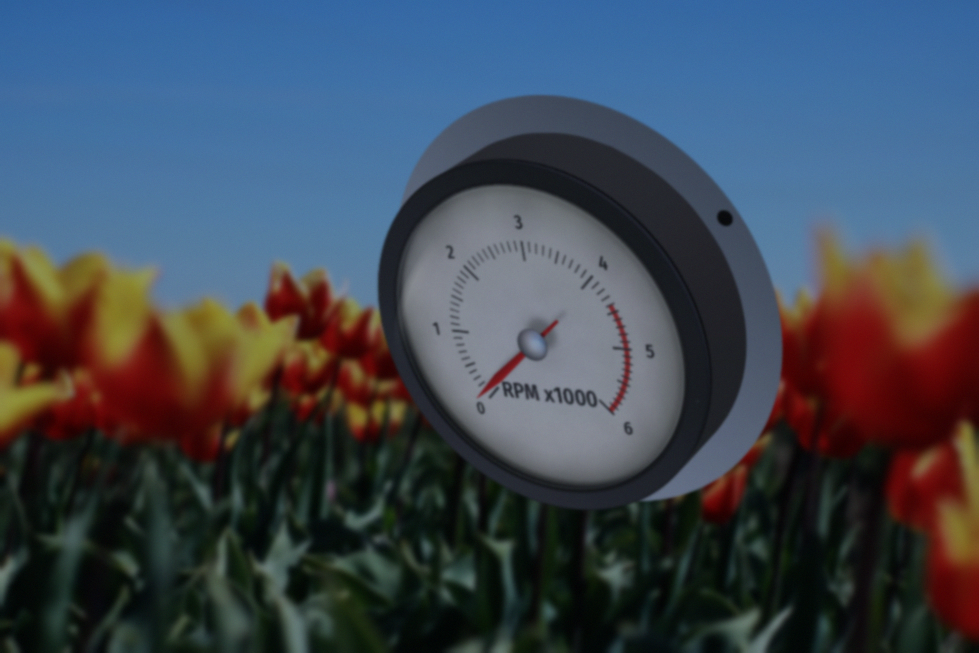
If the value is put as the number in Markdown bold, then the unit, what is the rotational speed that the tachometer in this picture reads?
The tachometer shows **100** rpm
